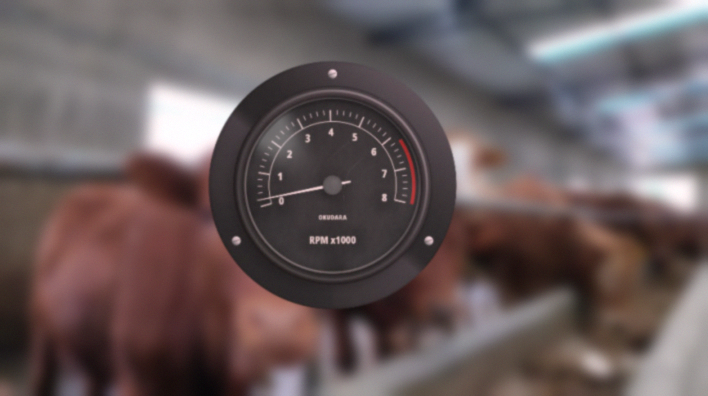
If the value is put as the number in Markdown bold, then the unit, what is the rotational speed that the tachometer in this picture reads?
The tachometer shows **200** rpm
